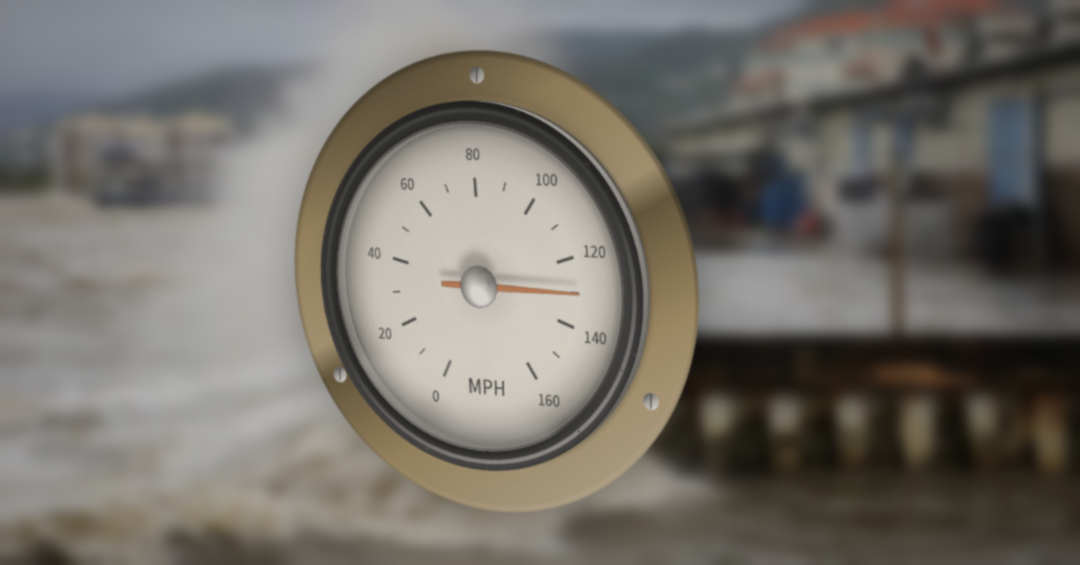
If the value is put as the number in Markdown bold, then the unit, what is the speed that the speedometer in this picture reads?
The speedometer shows **130** mph
